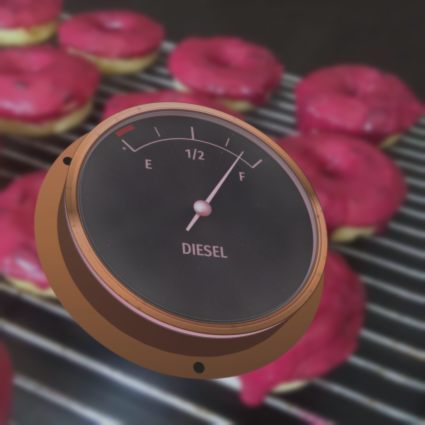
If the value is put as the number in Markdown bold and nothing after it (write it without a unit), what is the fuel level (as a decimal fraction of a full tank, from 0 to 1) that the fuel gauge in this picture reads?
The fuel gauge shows **0.875**
